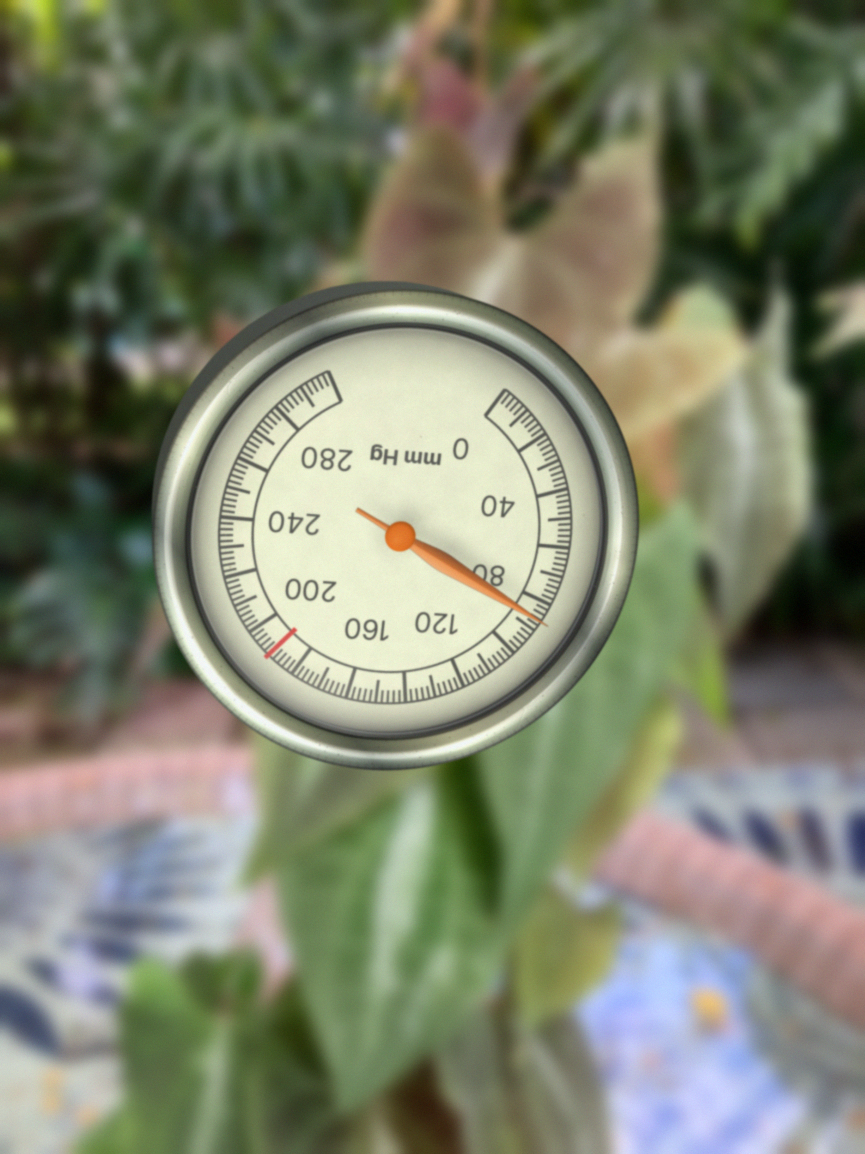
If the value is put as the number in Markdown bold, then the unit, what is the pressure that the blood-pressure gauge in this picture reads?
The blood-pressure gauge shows **86** mmHg
